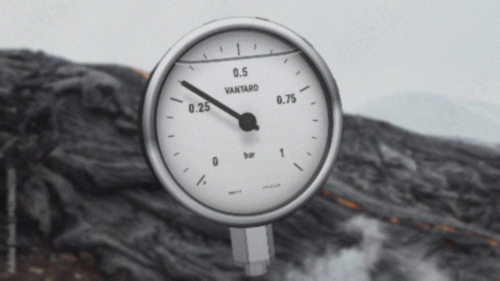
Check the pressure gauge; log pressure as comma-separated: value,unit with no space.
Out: 0.3,bar
